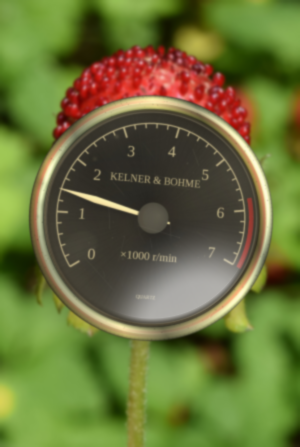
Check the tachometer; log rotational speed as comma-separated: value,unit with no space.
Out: 1400,rpm
